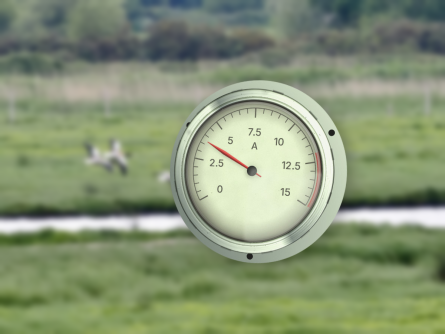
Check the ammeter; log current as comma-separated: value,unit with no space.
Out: 3.75,A
